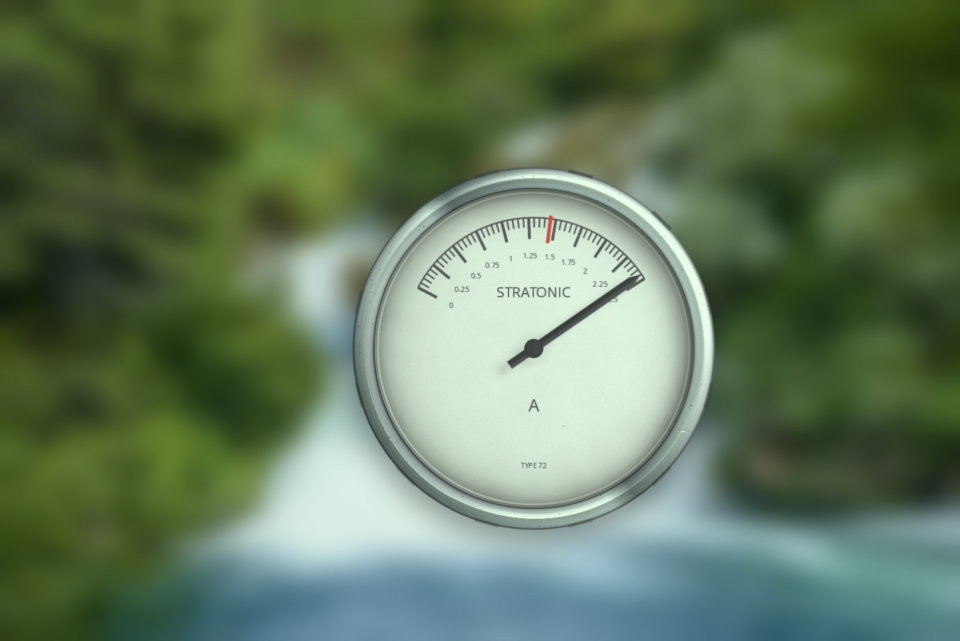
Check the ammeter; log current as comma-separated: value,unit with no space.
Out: 2.45,A
